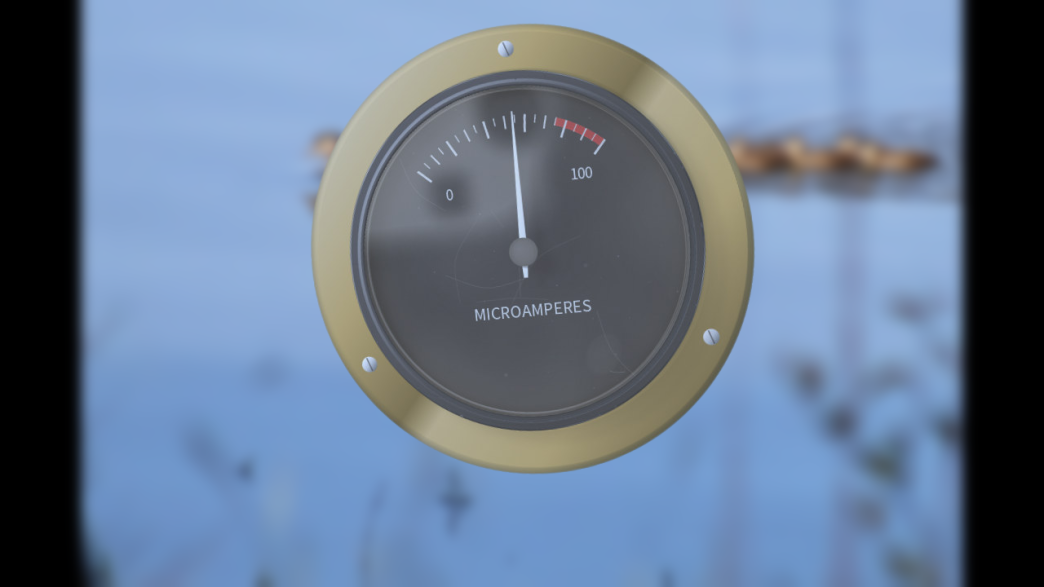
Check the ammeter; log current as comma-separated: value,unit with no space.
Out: 55,µA
